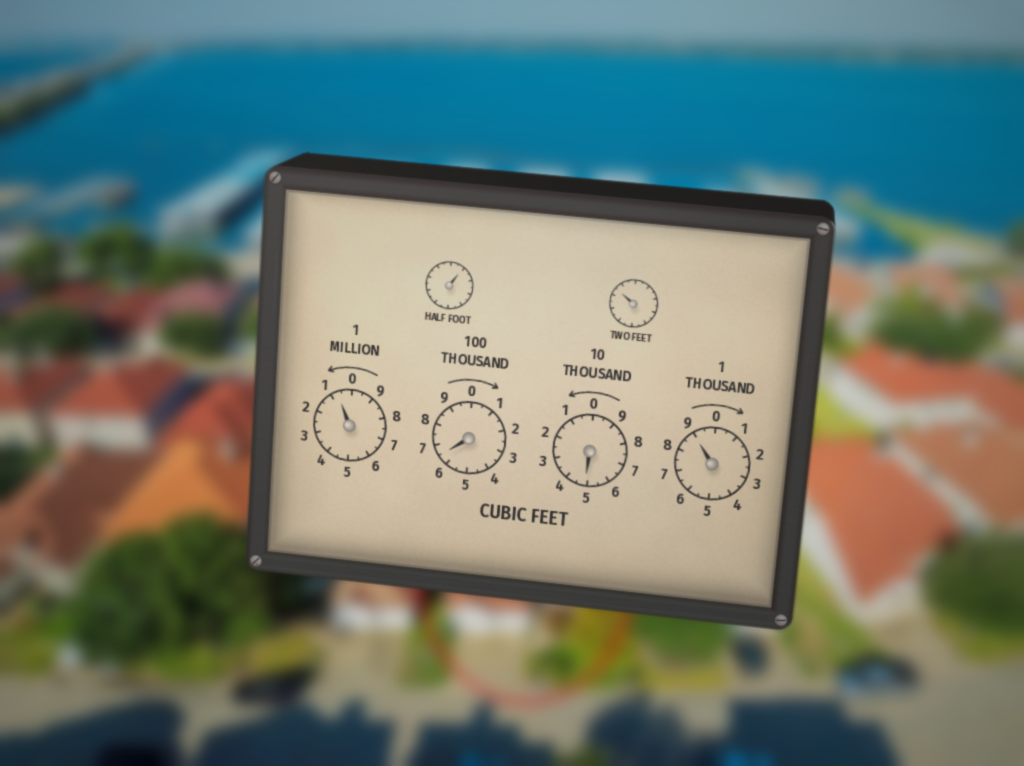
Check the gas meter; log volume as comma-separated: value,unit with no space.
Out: 64900,ft³
